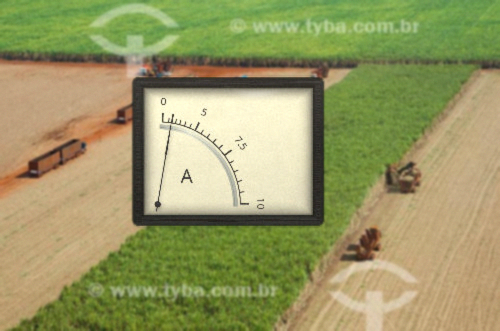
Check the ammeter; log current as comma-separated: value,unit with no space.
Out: 2.5,A
